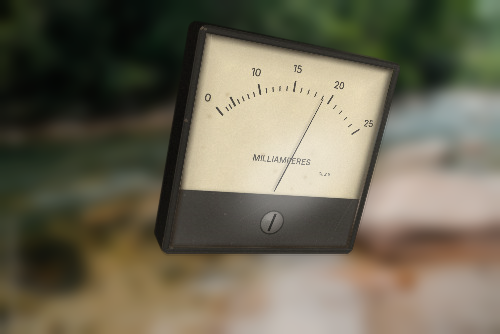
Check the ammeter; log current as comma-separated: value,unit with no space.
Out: 19,mA
